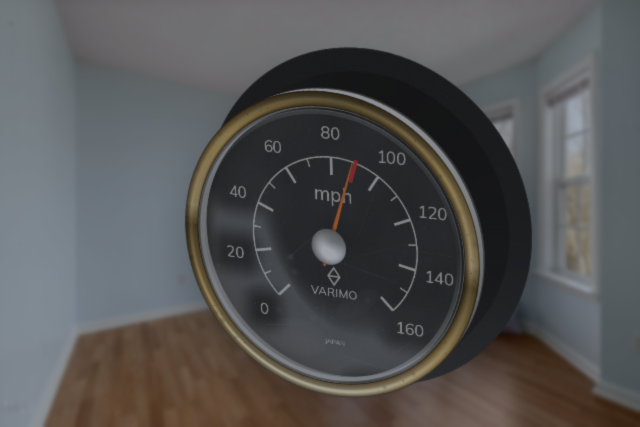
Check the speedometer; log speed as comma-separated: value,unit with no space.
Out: 90,mph
